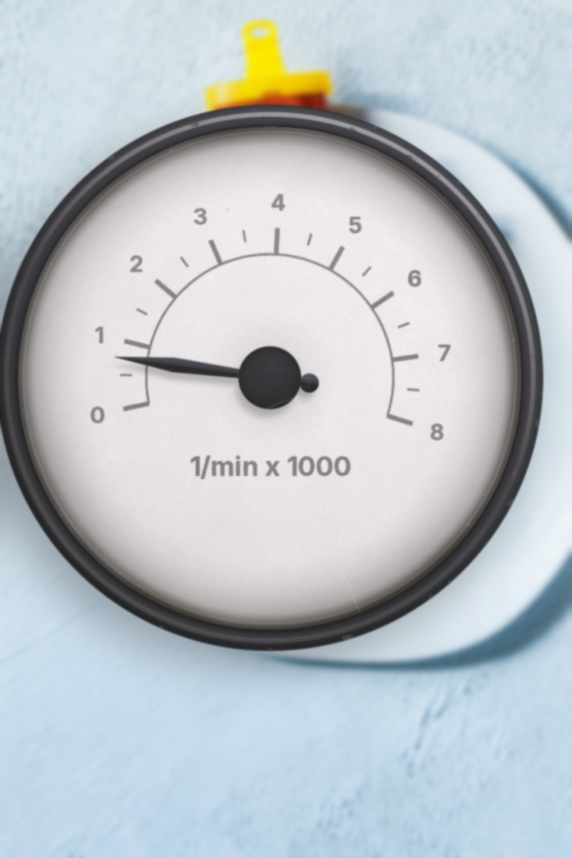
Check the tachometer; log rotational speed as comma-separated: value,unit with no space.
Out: 750,rpm
